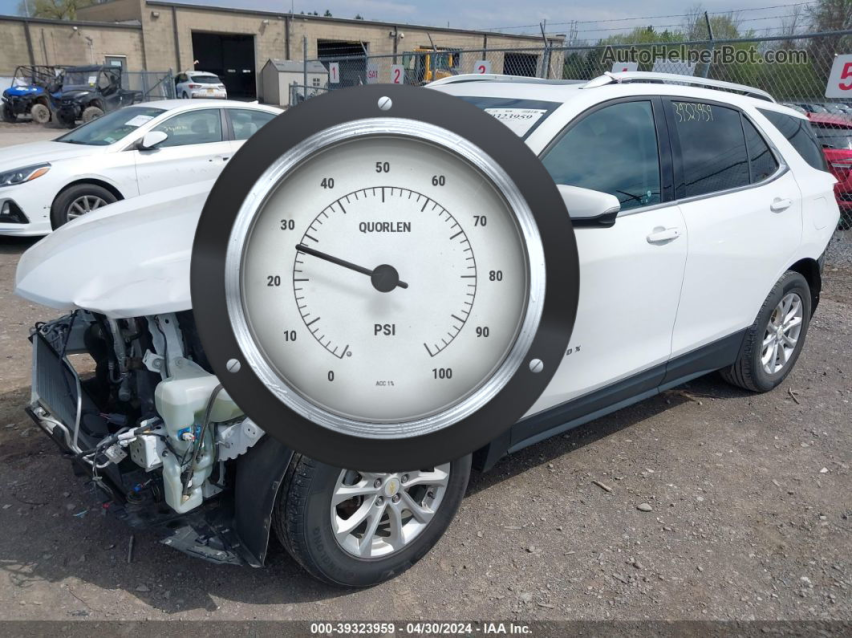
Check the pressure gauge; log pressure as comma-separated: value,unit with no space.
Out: 27,psi
